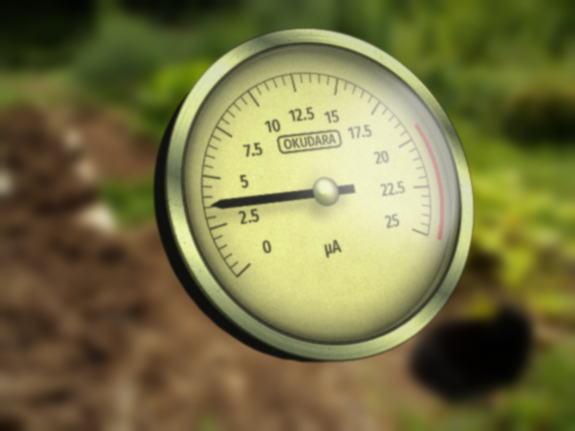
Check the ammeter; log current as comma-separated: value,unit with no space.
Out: 3.5,µA
